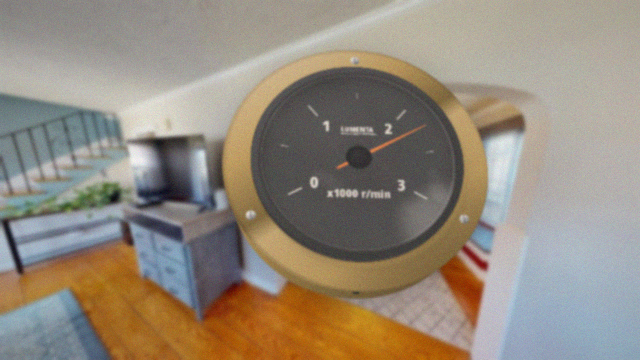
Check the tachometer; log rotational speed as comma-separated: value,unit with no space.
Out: 2250,rpm
